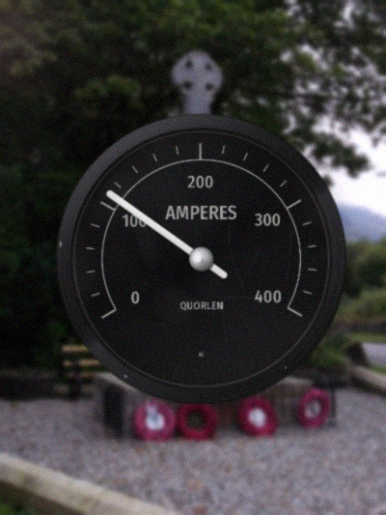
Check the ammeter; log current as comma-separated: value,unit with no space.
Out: 110,A
